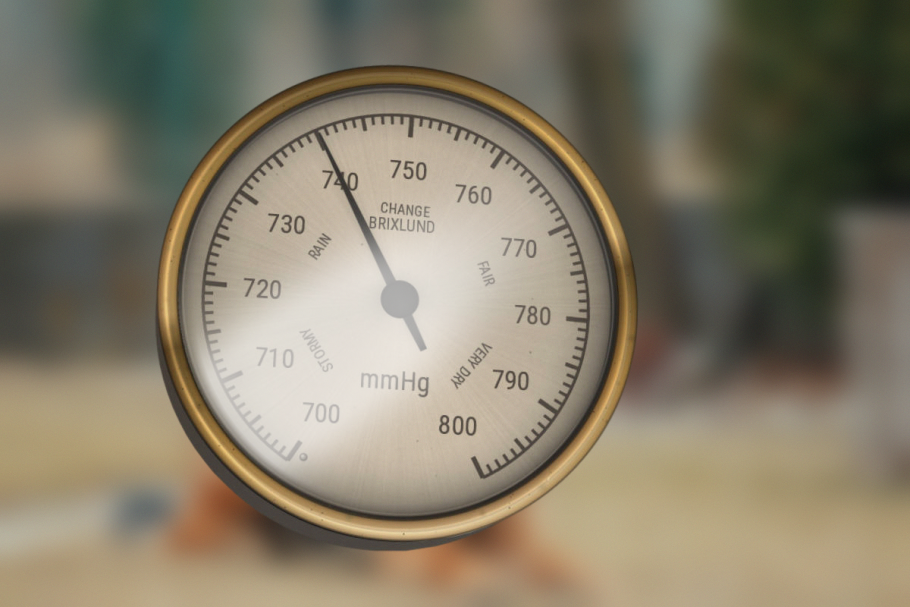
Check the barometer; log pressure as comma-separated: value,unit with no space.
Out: 740,mmHg
